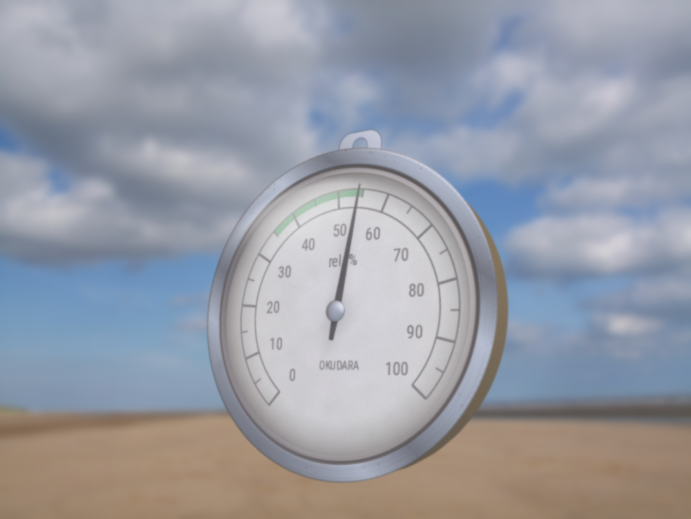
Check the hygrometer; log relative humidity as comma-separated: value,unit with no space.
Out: 55,%
